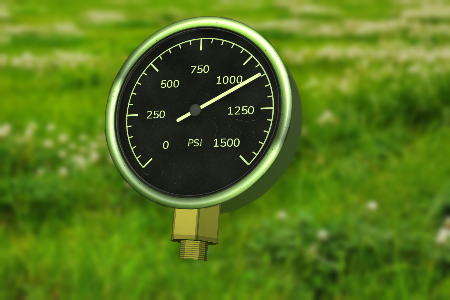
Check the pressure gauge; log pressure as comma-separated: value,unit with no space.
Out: 1100,psi
